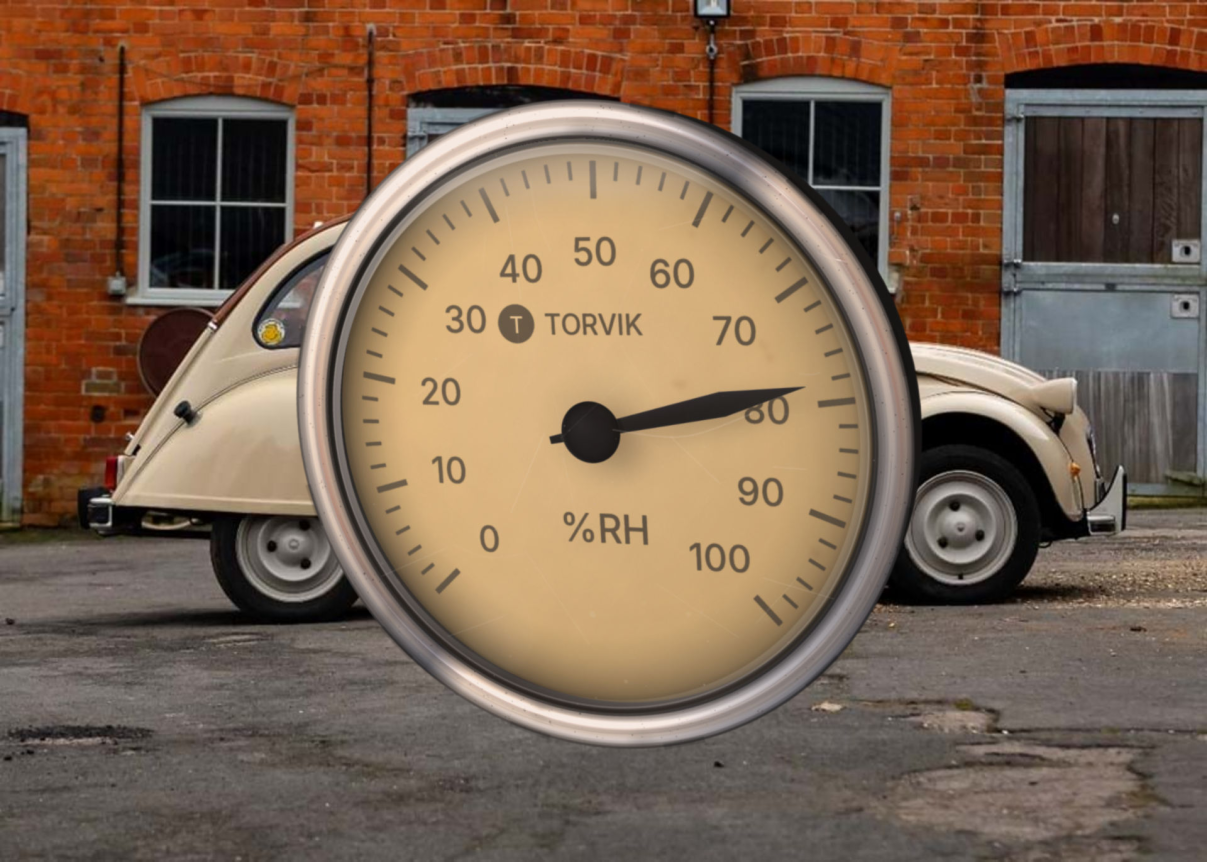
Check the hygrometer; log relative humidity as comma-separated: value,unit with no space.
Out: 78,%
